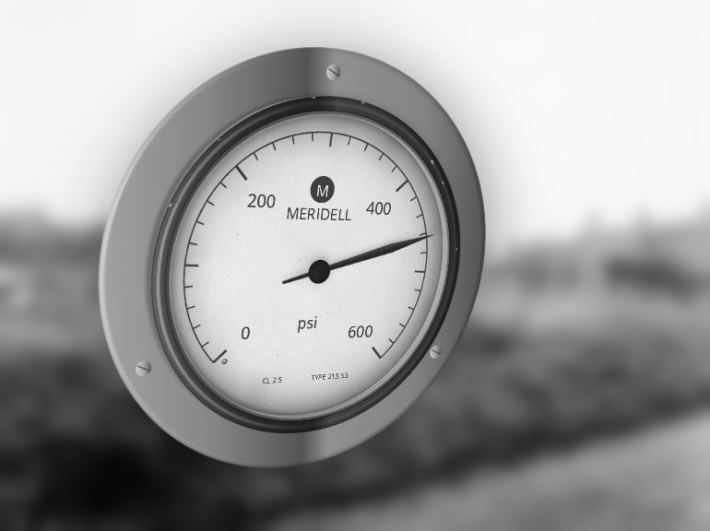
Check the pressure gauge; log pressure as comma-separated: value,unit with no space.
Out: 460,psi
